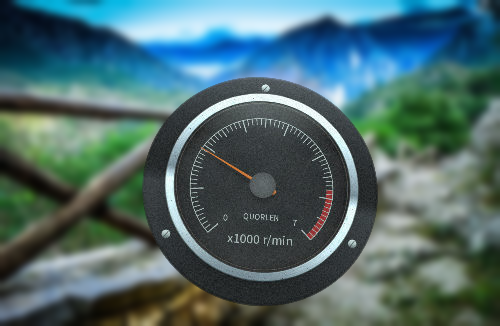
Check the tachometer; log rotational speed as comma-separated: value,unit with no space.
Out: 1900,rpm
